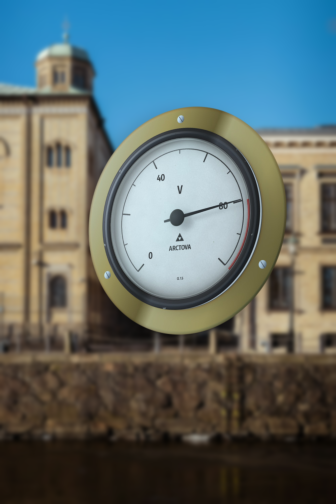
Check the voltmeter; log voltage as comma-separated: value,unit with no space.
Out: 80,V
